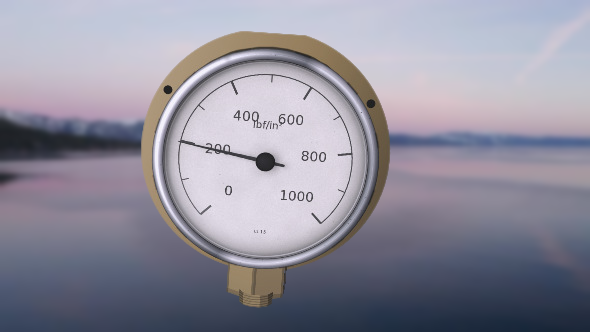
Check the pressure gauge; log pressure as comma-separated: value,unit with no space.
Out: 200,psi
